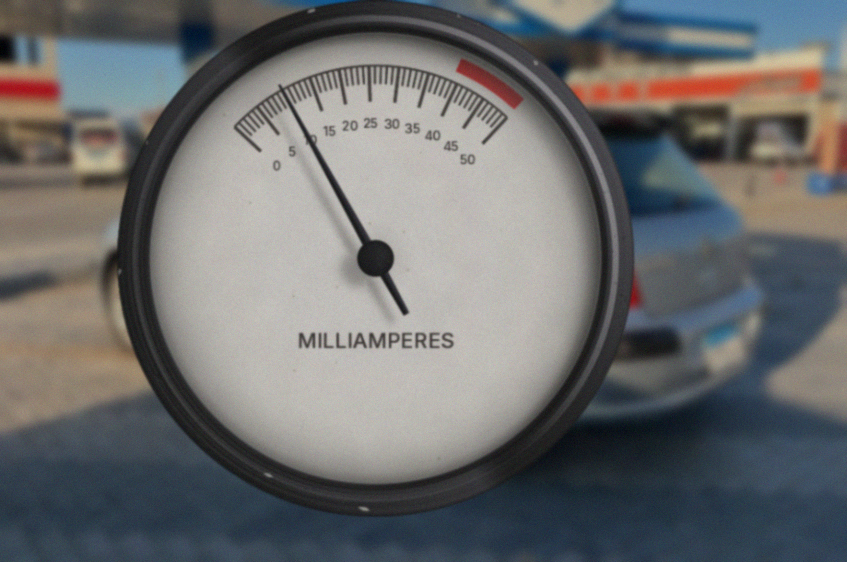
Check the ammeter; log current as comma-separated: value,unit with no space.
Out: 10,mA
